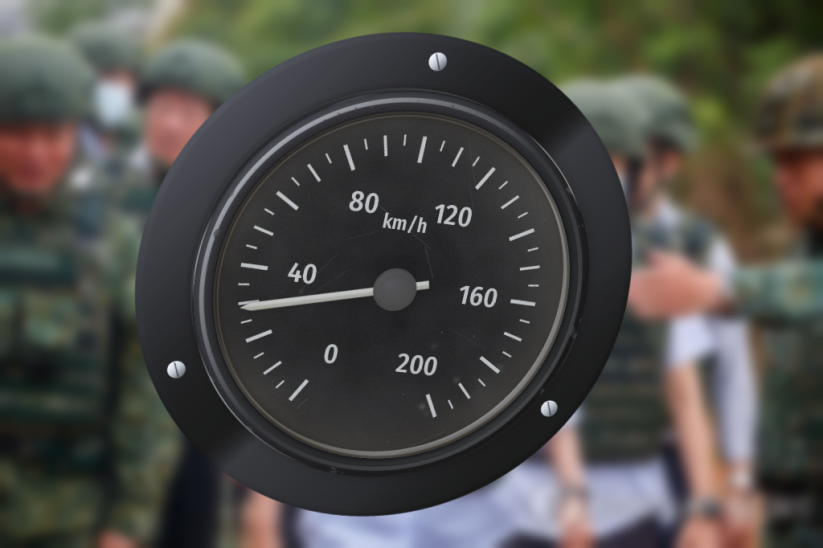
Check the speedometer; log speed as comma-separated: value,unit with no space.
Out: 30,km/h
